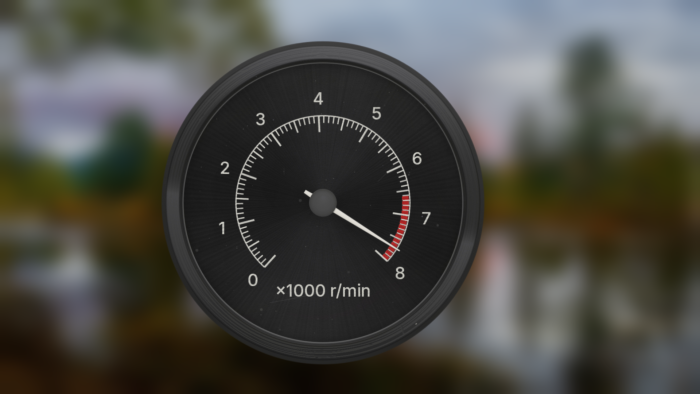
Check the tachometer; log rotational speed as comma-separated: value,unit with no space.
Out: 7700,rpm
